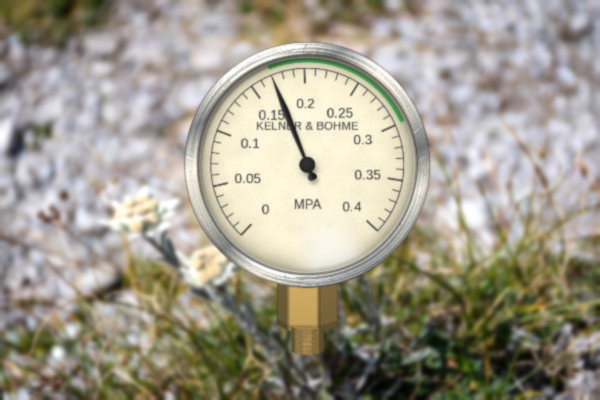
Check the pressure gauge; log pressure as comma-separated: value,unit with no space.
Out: 0.17,MPa
